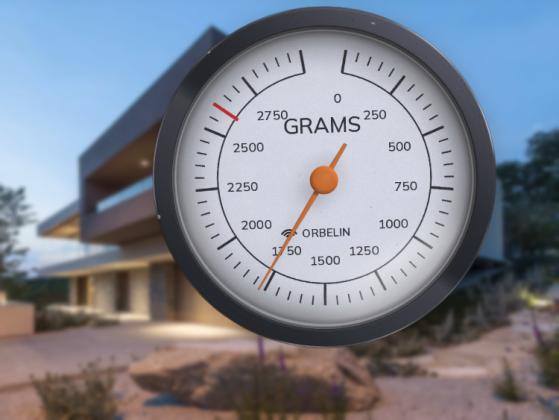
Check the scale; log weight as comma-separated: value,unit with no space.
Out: 1775,g
